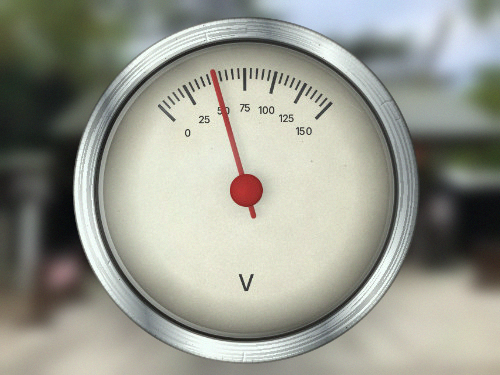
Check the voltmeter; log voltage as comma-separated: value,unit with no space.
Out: 50,V
